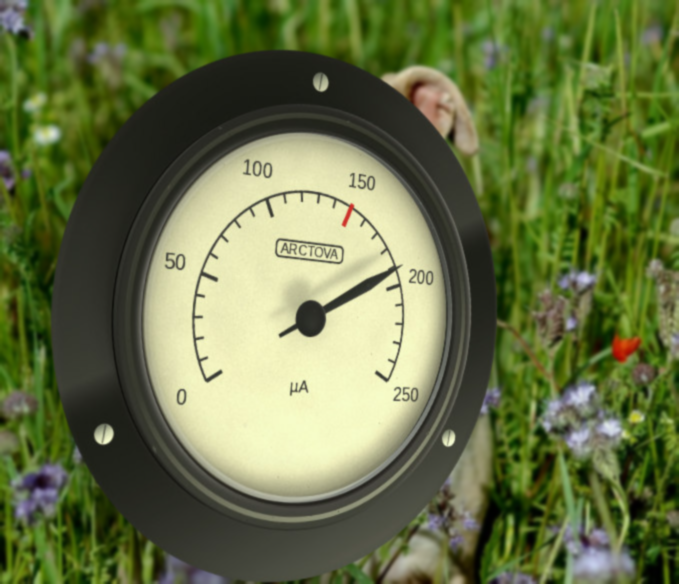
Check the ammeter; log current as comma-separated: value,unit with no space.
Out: 190,µA
